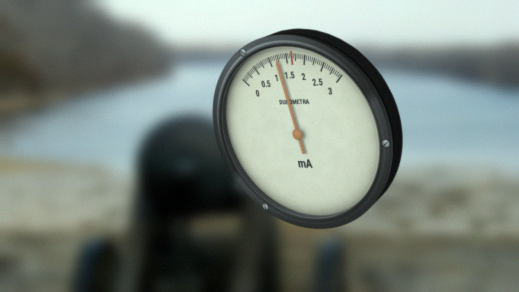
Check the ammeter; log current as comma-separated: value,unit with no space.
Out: 1.25,mA
